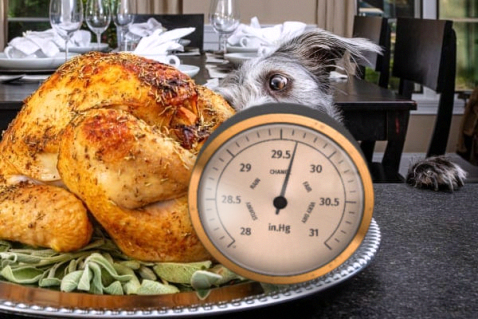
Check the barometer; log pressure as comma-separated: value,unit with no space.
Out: 29.65,inHg
